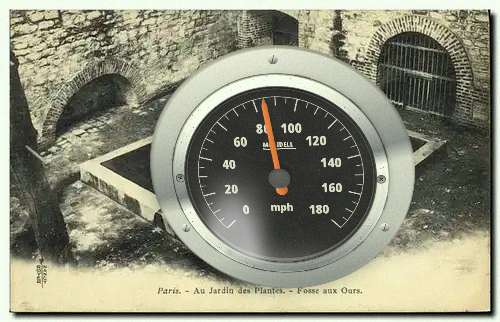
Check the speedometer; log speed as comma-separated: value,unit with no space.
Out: 85,mph
